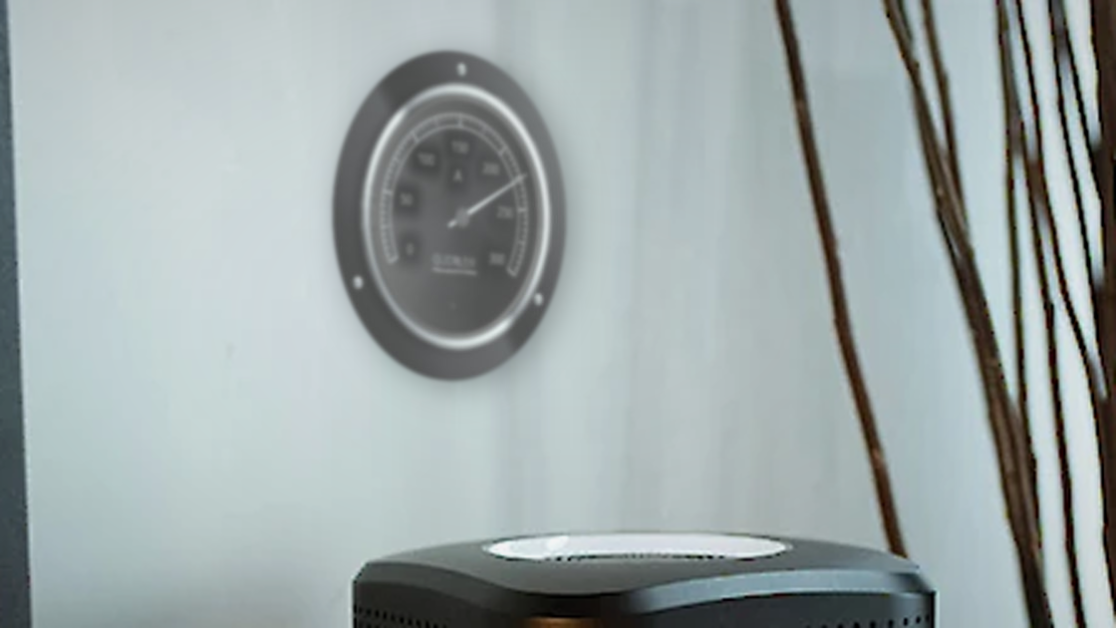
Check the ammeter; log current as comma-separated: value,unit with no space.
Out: 225,A
